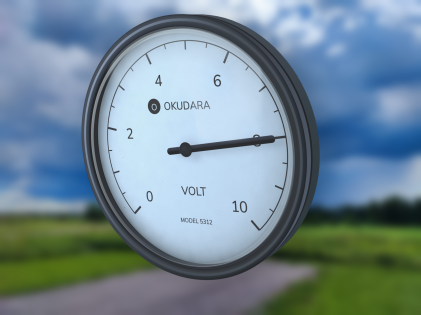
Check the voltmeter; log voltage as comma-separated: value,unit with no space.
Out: 8,V
